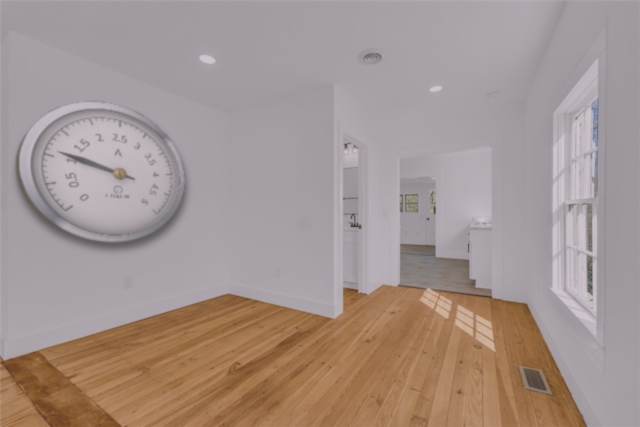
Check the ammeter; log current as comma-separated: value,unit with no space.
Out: 1.1,A
